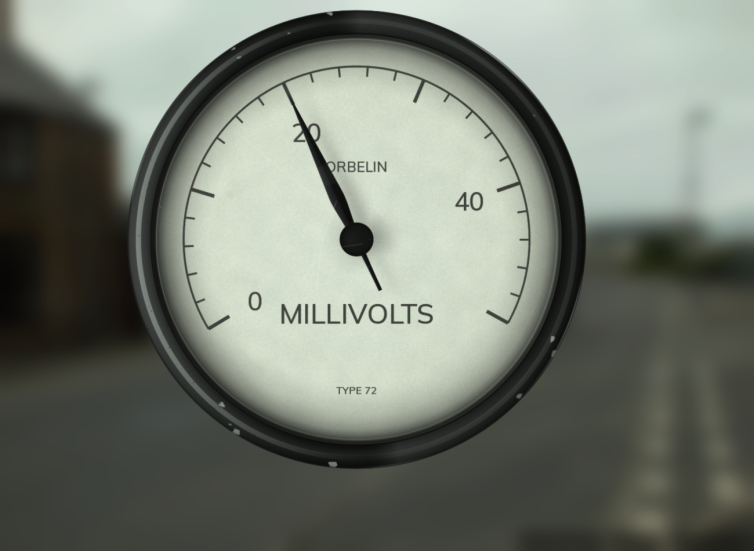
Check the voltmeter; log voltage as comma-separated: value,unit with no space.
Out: 20,mV
